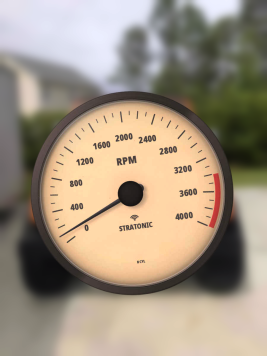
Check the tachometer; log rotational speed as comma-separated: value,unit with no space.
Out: 100,rpm
